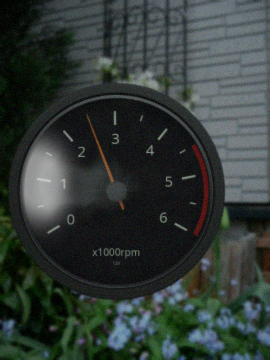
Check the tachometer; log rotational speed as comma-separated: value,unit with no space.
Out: 2500,rpm
